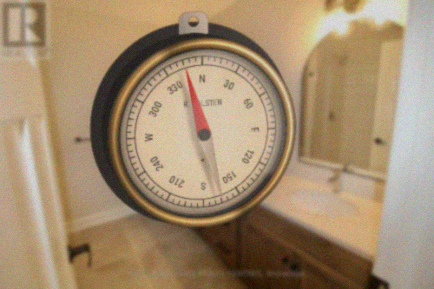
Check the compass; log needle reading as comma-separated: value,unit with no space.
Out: 345,°
